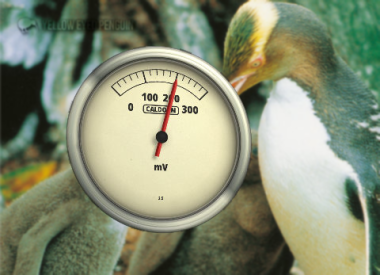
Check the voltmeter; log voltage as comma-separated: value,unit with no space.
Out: 200,mV
